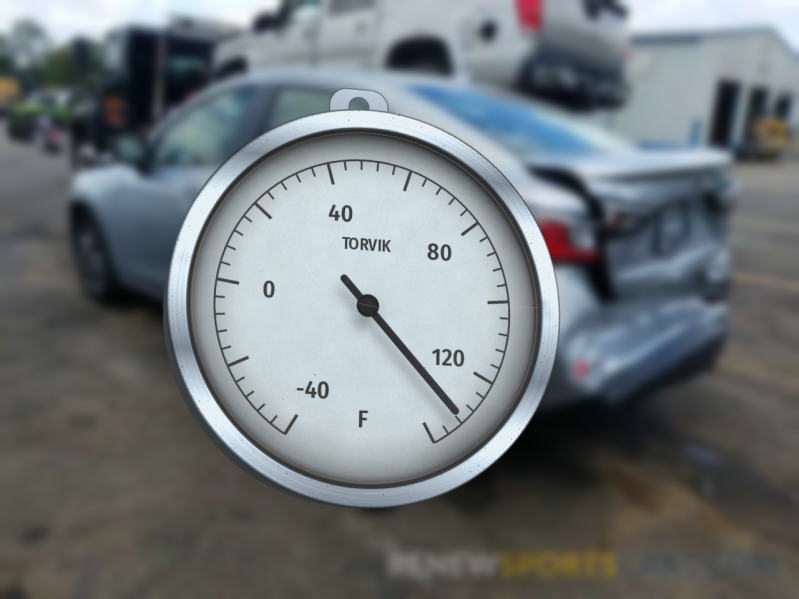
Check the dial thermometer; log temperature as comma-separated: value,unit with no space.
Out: 132,°F
